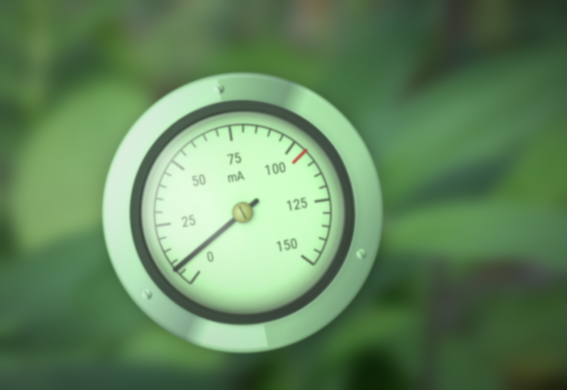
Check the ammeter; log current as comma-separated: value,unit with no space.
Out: 7.5,mA
